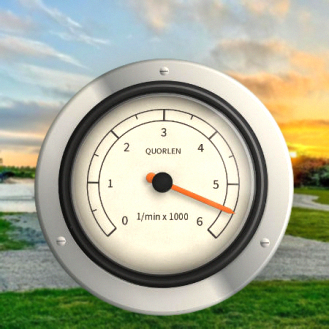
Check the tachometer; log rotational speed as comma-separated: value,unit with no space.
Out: 5500,rpm
